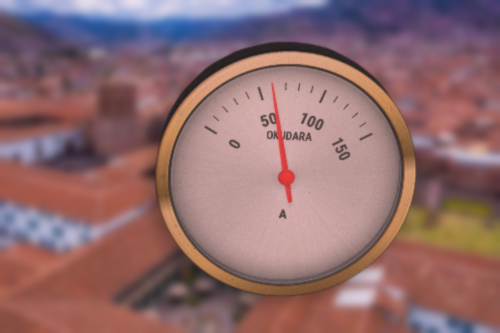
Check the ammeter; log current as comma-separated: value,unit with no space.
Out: 60,A
